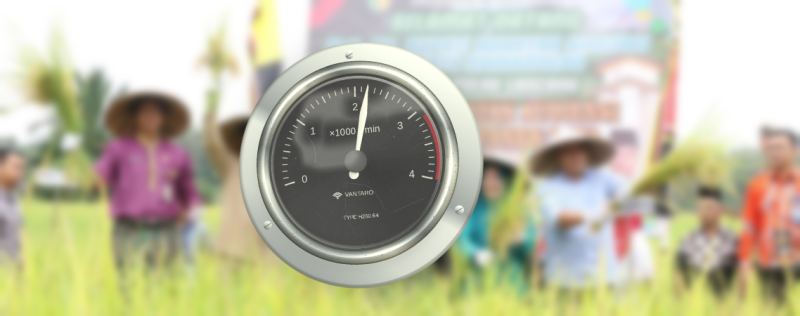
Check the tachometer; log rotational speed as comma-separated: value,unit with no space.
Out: 2200,rpm
